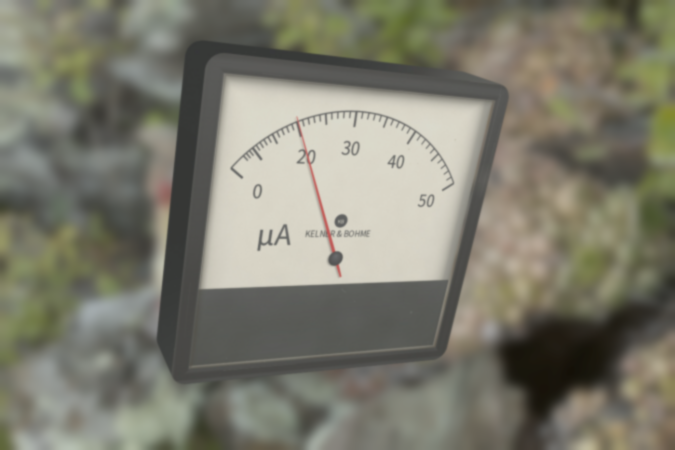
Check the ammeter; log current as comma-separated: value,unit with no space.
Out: 20,µA
